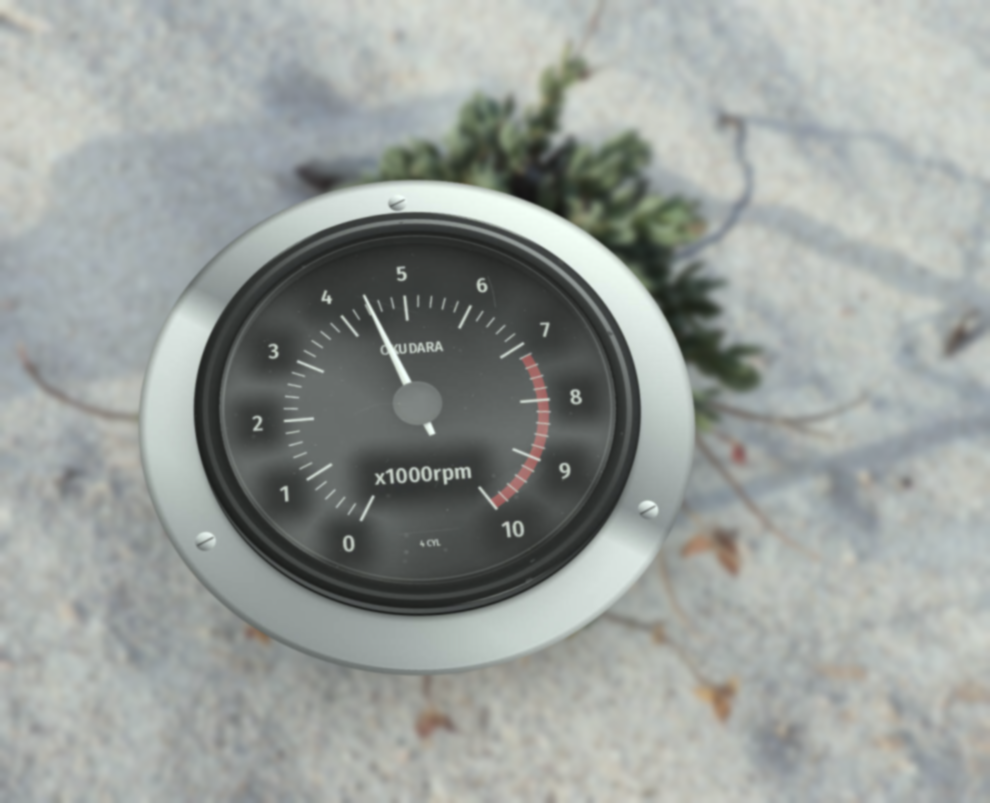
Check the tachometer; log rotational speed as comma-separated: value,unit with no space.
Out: 4400,rpm
